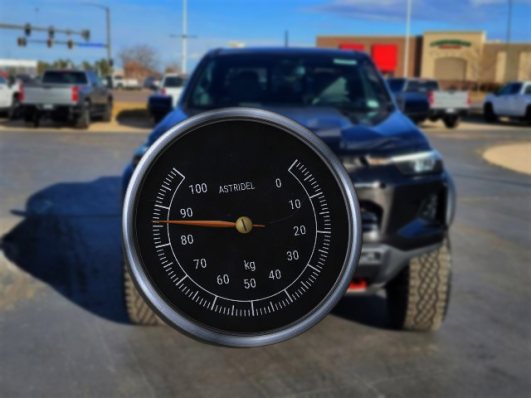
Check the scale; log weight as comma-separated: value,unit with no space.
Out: 86,kg
